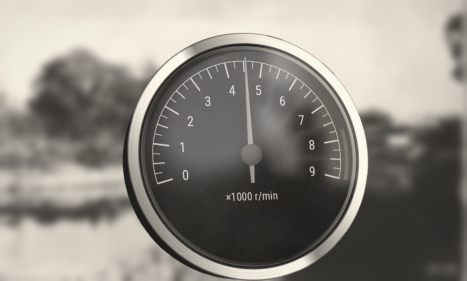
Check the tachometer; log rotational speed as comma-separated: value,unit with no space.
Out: 4500,rpm
